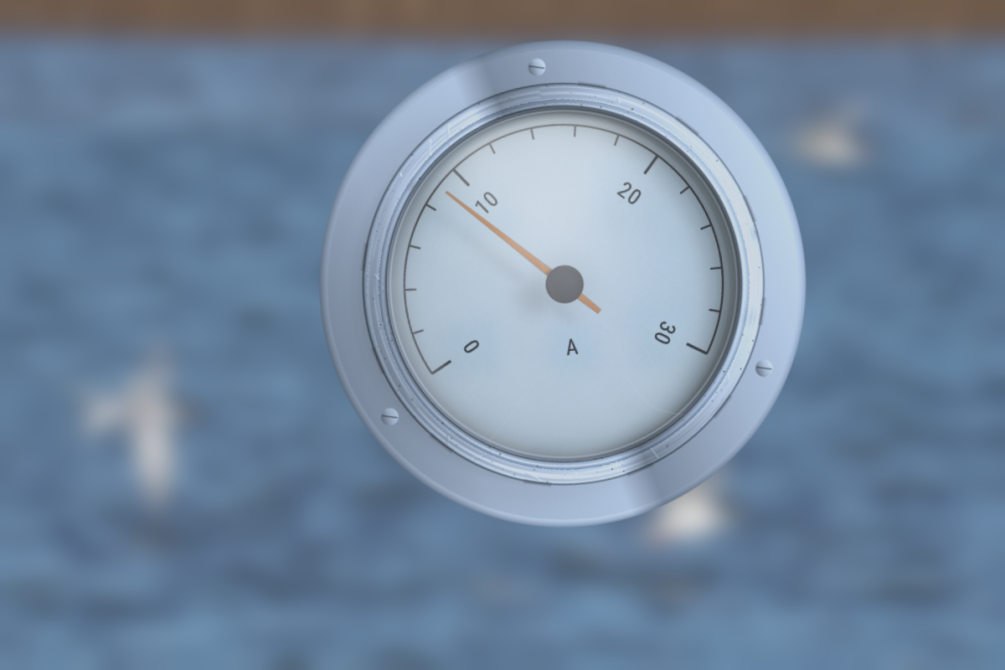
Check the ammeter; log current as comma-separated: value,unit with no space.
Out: 9,A
